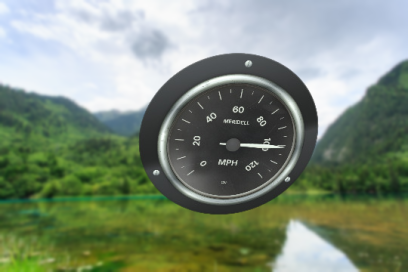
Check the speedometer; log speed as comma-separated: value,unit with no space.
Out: 100,mph
